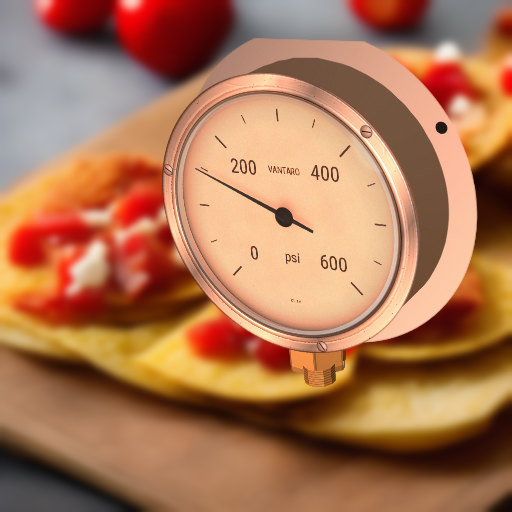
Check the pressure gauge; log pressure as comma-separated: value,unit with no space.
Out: 150,psi
